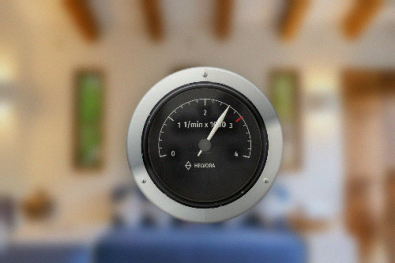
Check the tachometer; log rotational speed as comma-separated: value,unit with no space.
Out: 2600,rpm
